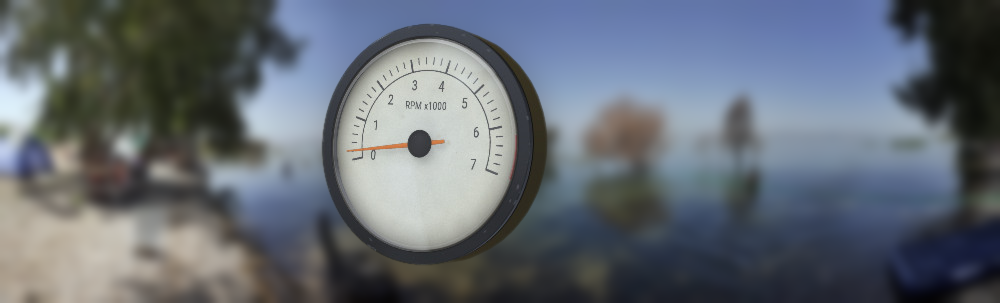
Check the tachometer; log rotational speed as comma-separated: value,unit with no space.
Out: 200,rpm
